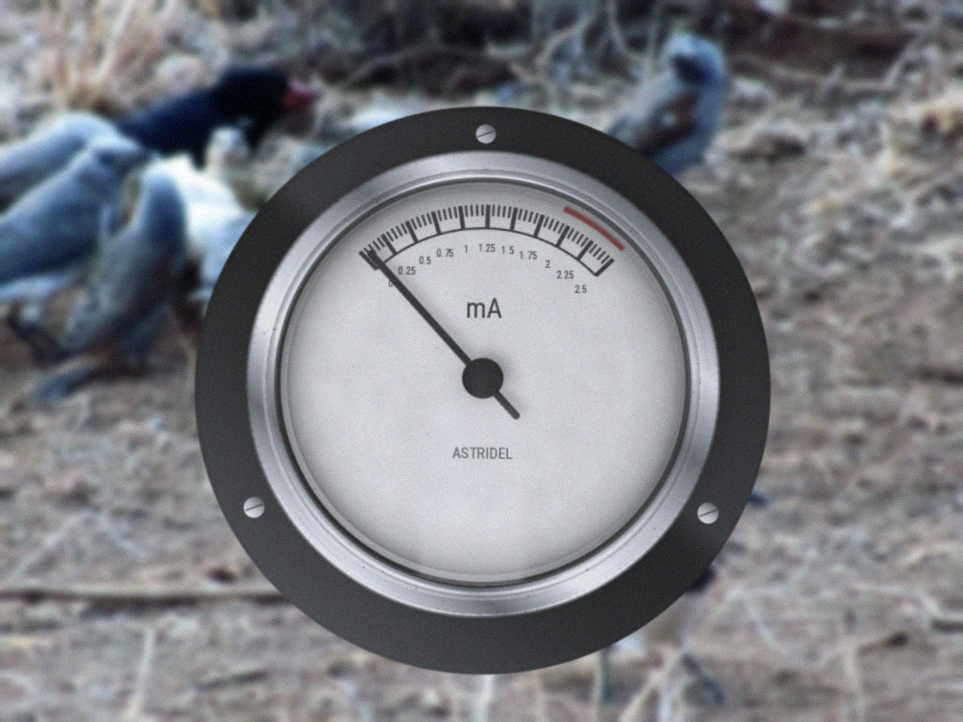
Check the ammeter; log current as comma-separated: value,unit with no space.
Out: 0.05,mA
